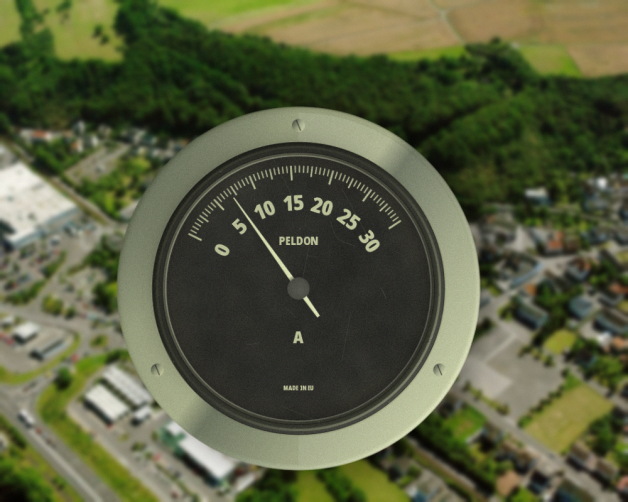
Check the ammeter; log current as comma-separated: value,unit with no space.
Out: 7,A
